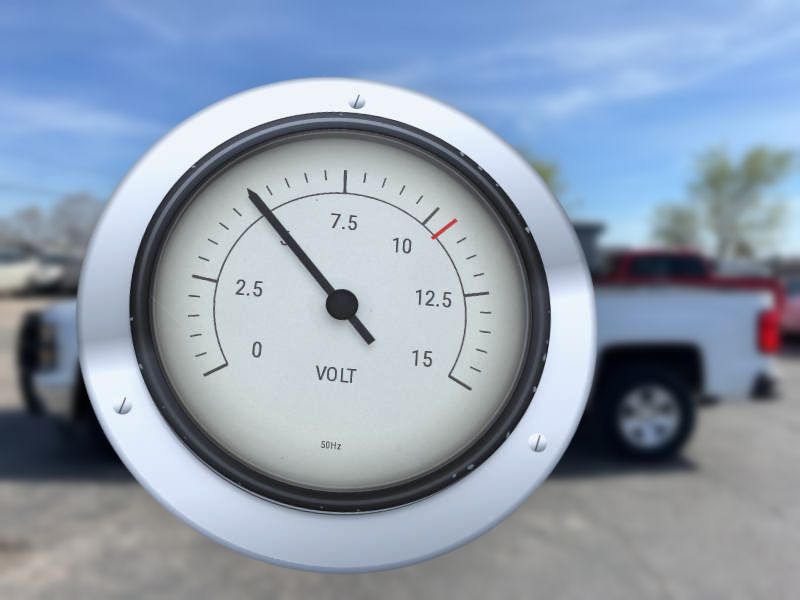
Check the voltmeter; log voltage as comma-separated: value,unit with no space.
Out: 5,V
